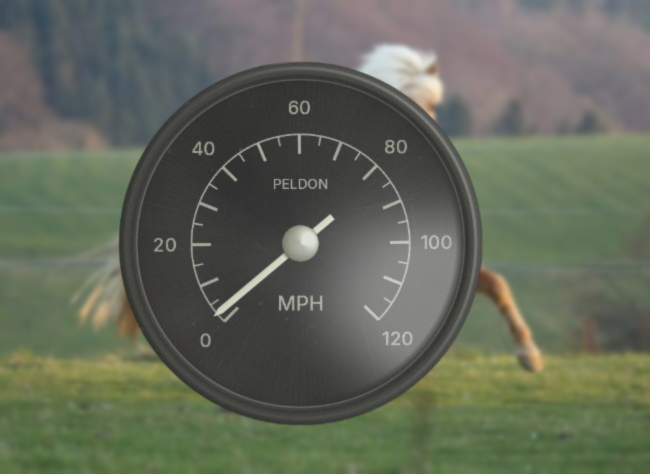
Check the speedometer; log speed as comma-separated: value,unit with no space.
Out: 2.5,mph
